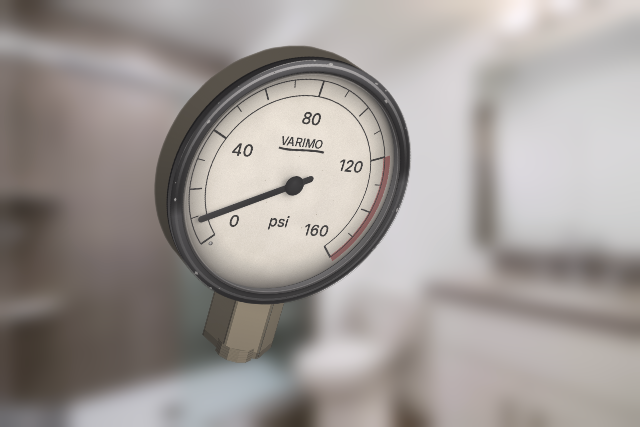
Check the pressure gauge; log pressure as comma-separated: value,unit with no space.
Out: 10,psi
